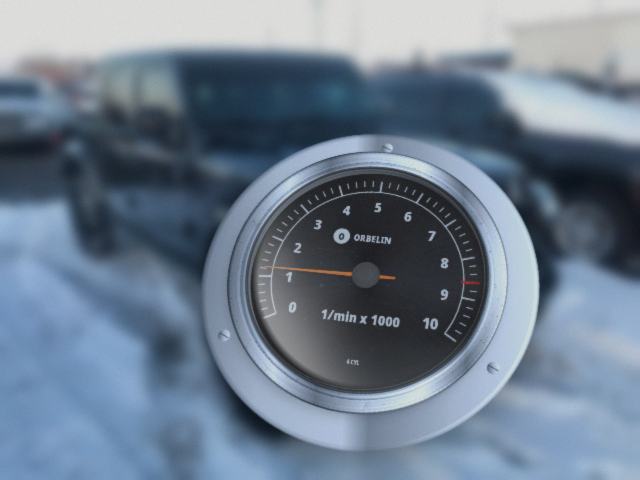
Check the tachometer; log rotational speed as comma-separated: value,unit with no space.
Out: 1200,rpm
